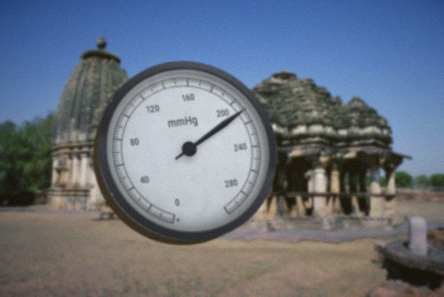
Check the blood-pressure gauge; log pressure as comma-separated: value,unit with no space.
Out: 210,mmHg
